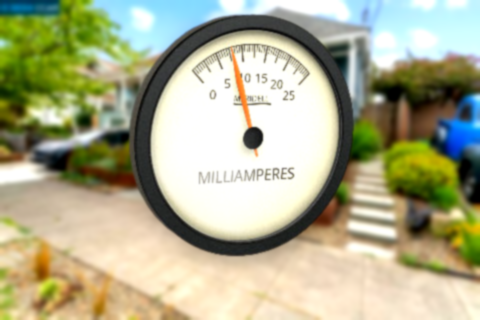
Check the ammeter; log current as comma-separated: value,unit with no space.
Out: 7.5,mA
